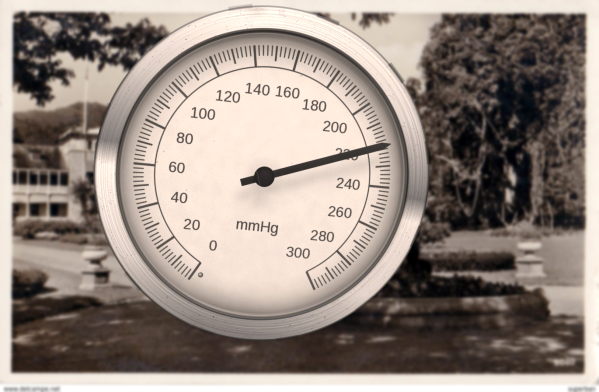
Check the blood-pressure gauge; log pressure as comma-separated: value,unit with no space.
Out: 220,mmHg
